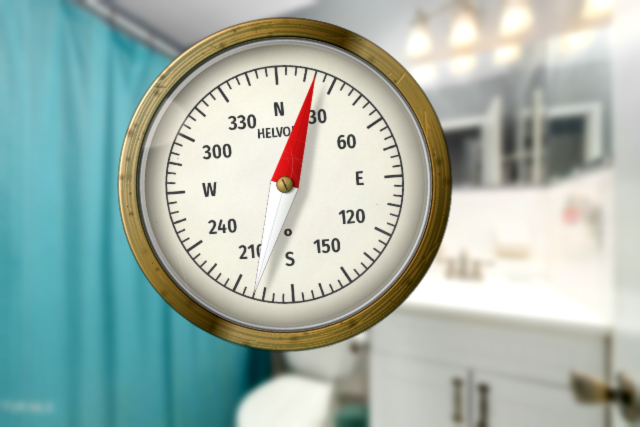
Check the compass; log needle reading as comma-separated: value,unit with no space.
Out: 20,°
